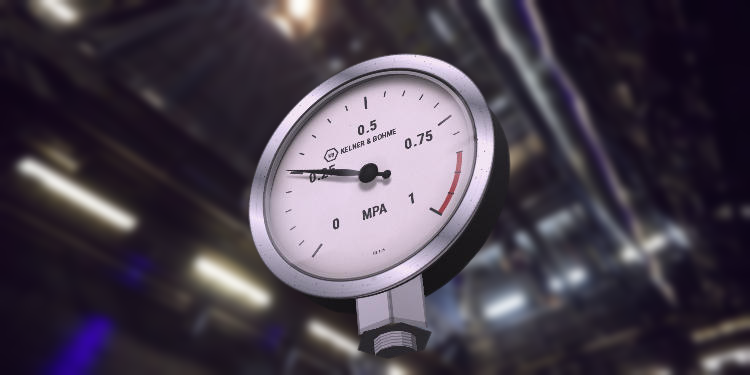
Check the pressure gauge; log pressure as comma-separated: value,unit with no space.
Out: 0.25,MPa
